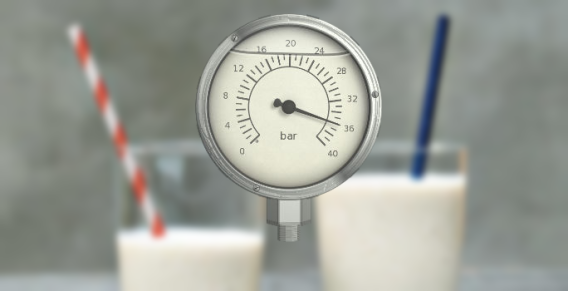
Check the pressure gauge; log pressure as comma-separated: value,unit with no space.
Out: 36,bar
